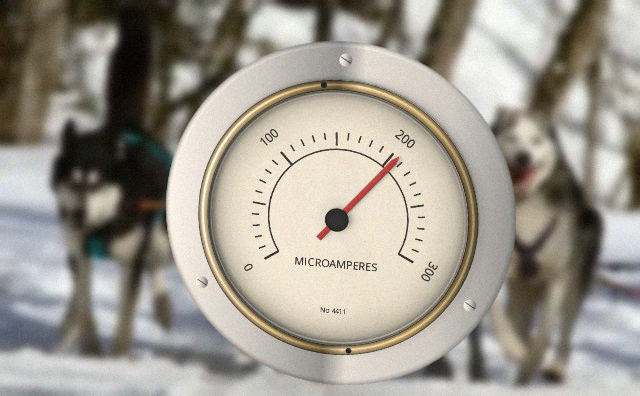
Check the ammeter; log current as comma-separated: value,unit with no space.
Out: 205,µA
